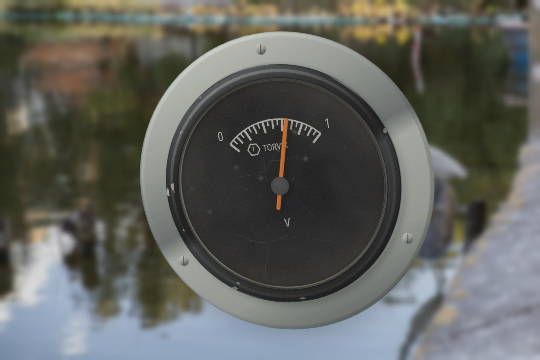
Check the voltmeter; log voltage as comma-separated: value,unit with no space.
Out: 0.65,V
